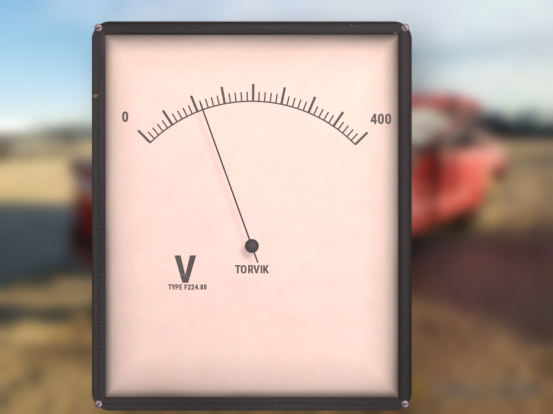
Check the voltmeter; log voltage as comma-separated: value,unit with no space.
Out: 110,V
